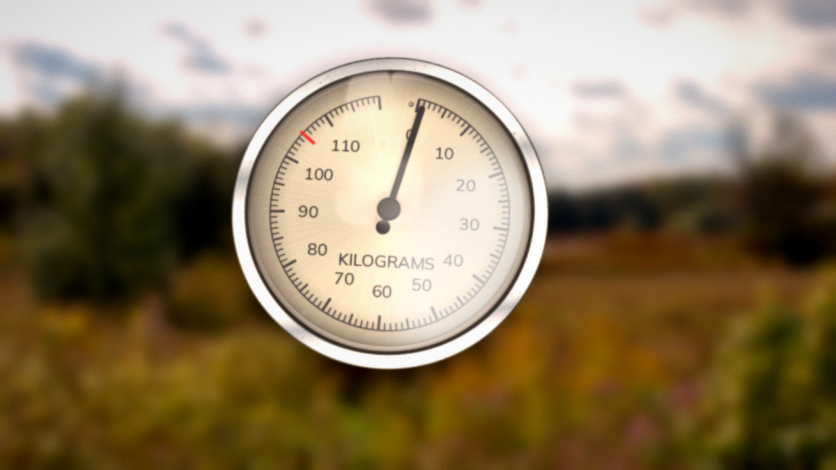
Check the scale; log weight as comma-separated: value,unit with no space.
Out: 1,kg
